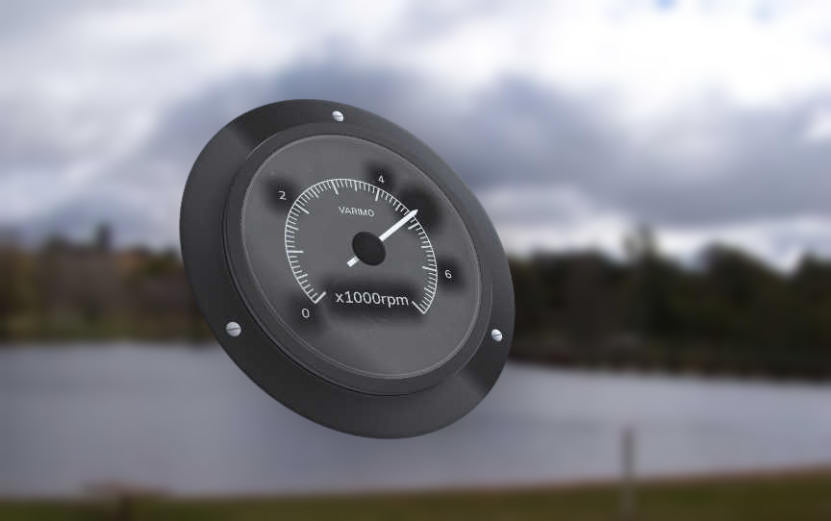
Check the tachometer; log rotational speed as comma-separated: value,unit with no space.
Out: 4800,rpm
